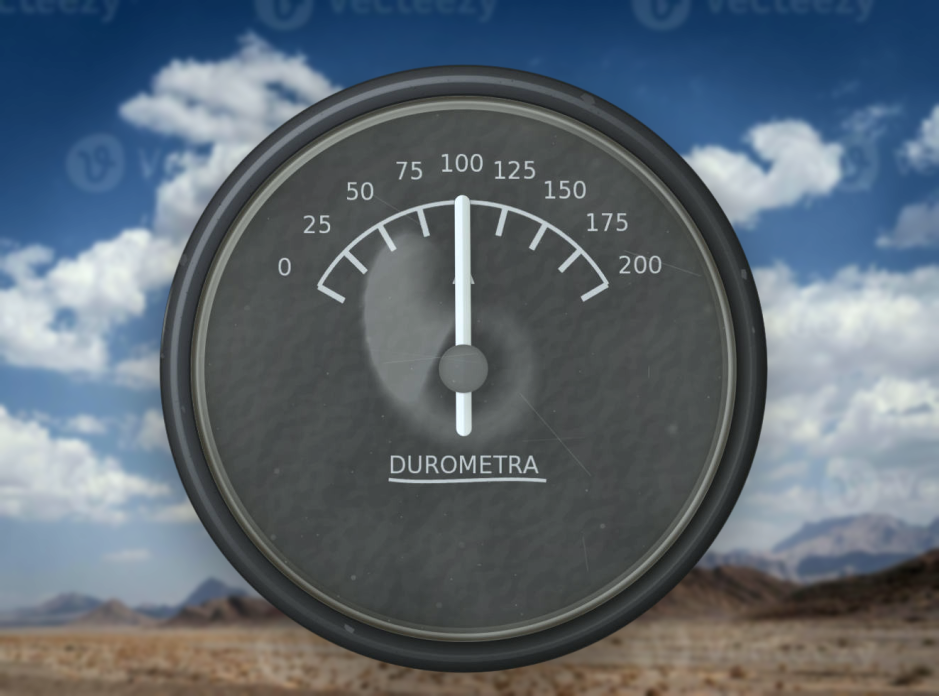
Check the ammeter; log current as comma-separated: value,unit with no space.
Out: 100,A
